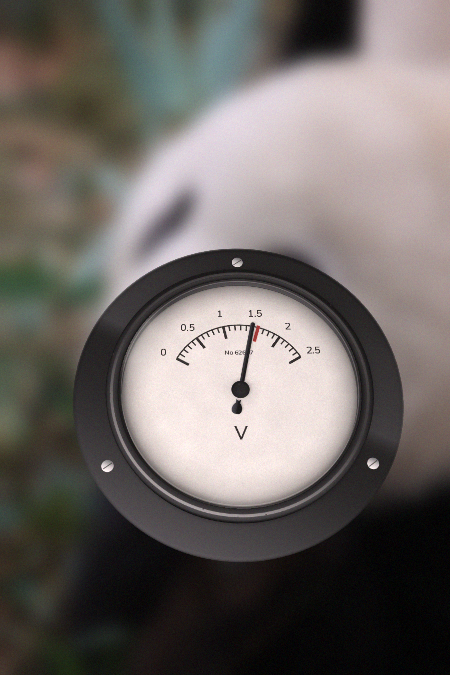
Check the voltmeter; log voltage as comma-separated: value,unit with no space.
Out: 1.5,V
